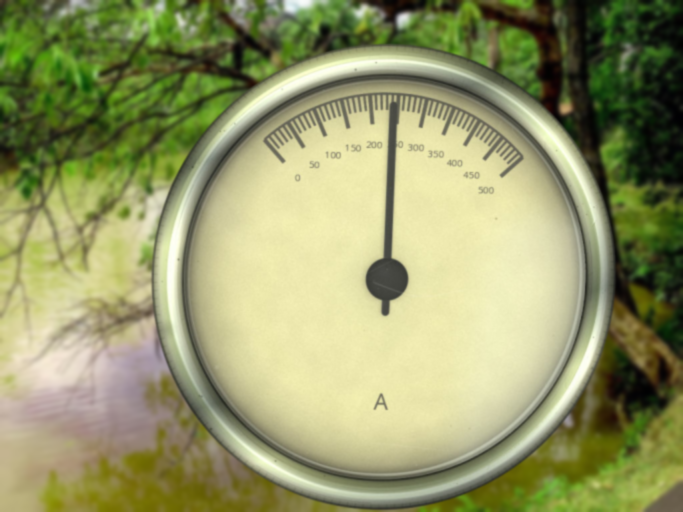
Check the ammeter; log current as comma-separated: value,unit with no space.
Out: 240,A
